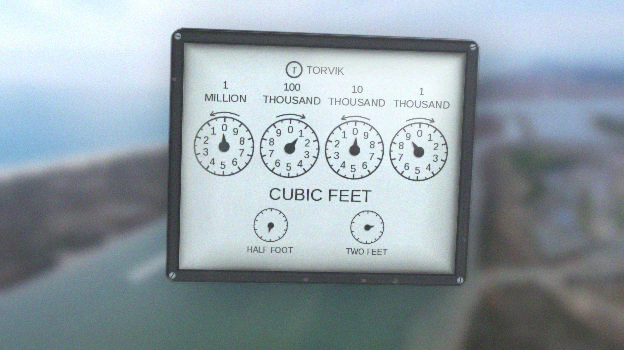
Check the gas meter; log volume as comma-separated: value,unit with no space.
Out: 9900,ft³
